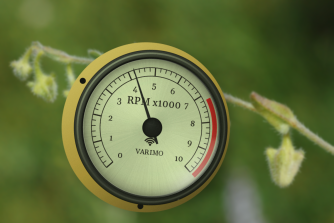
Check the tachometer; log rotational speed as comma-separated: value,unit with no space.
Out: 4200,rpm
